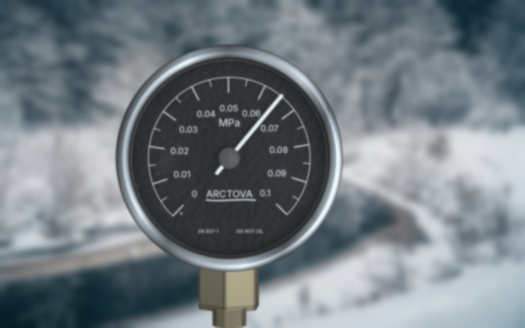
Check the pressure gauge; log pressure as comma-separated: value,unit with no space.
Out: 0.065,MPa
